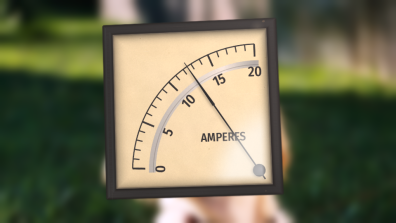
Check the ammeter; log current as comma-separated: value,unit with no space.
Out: 12.5,A
